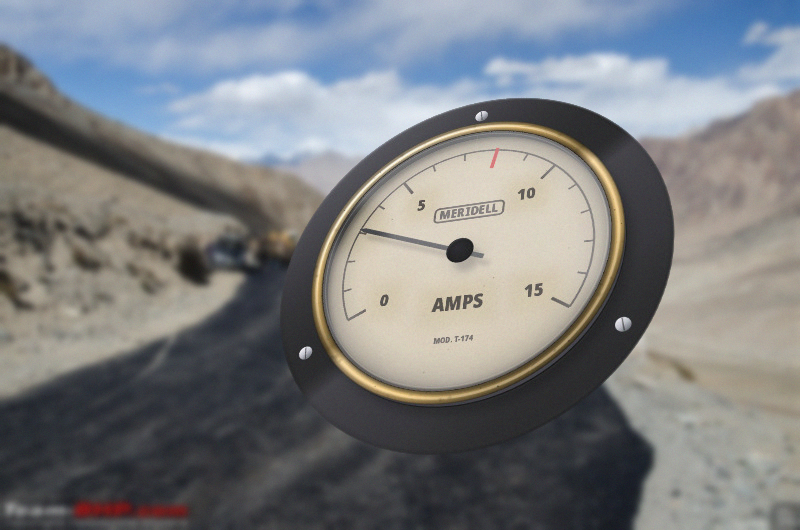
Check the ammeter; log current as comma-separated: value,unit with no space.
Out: 3,A
